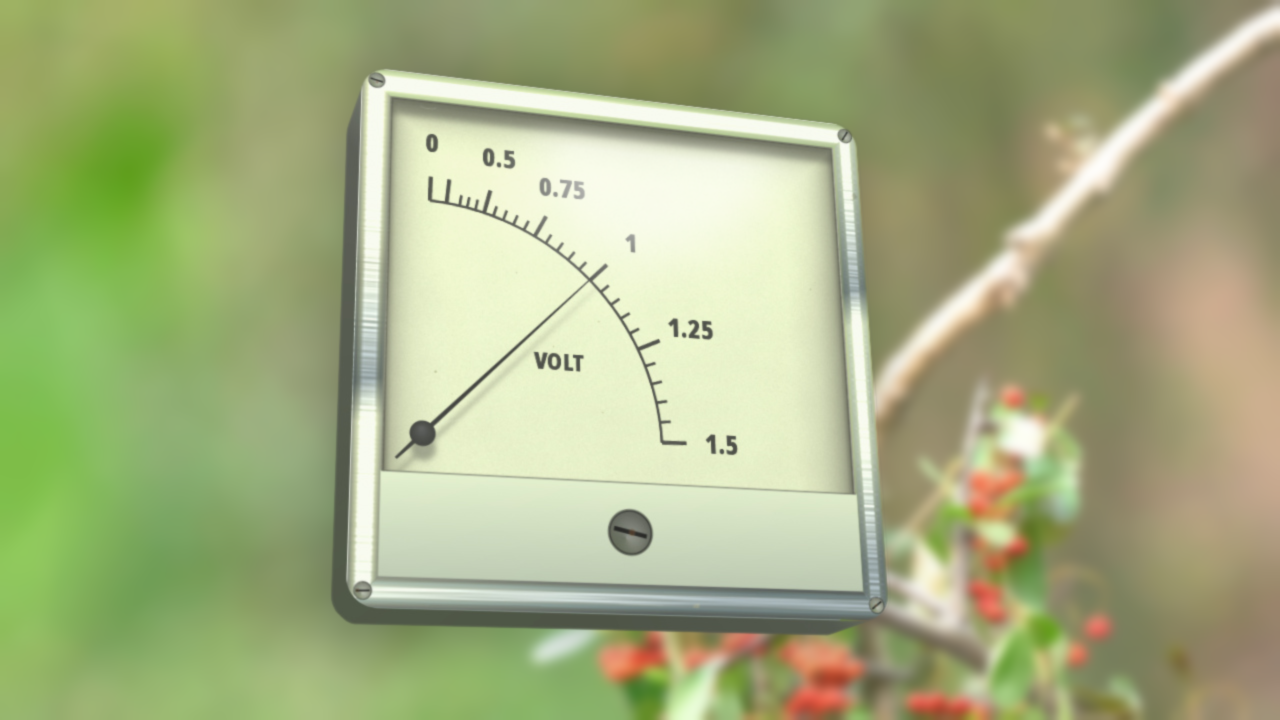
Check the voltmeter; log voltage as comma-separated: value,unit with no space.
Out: 1,V
